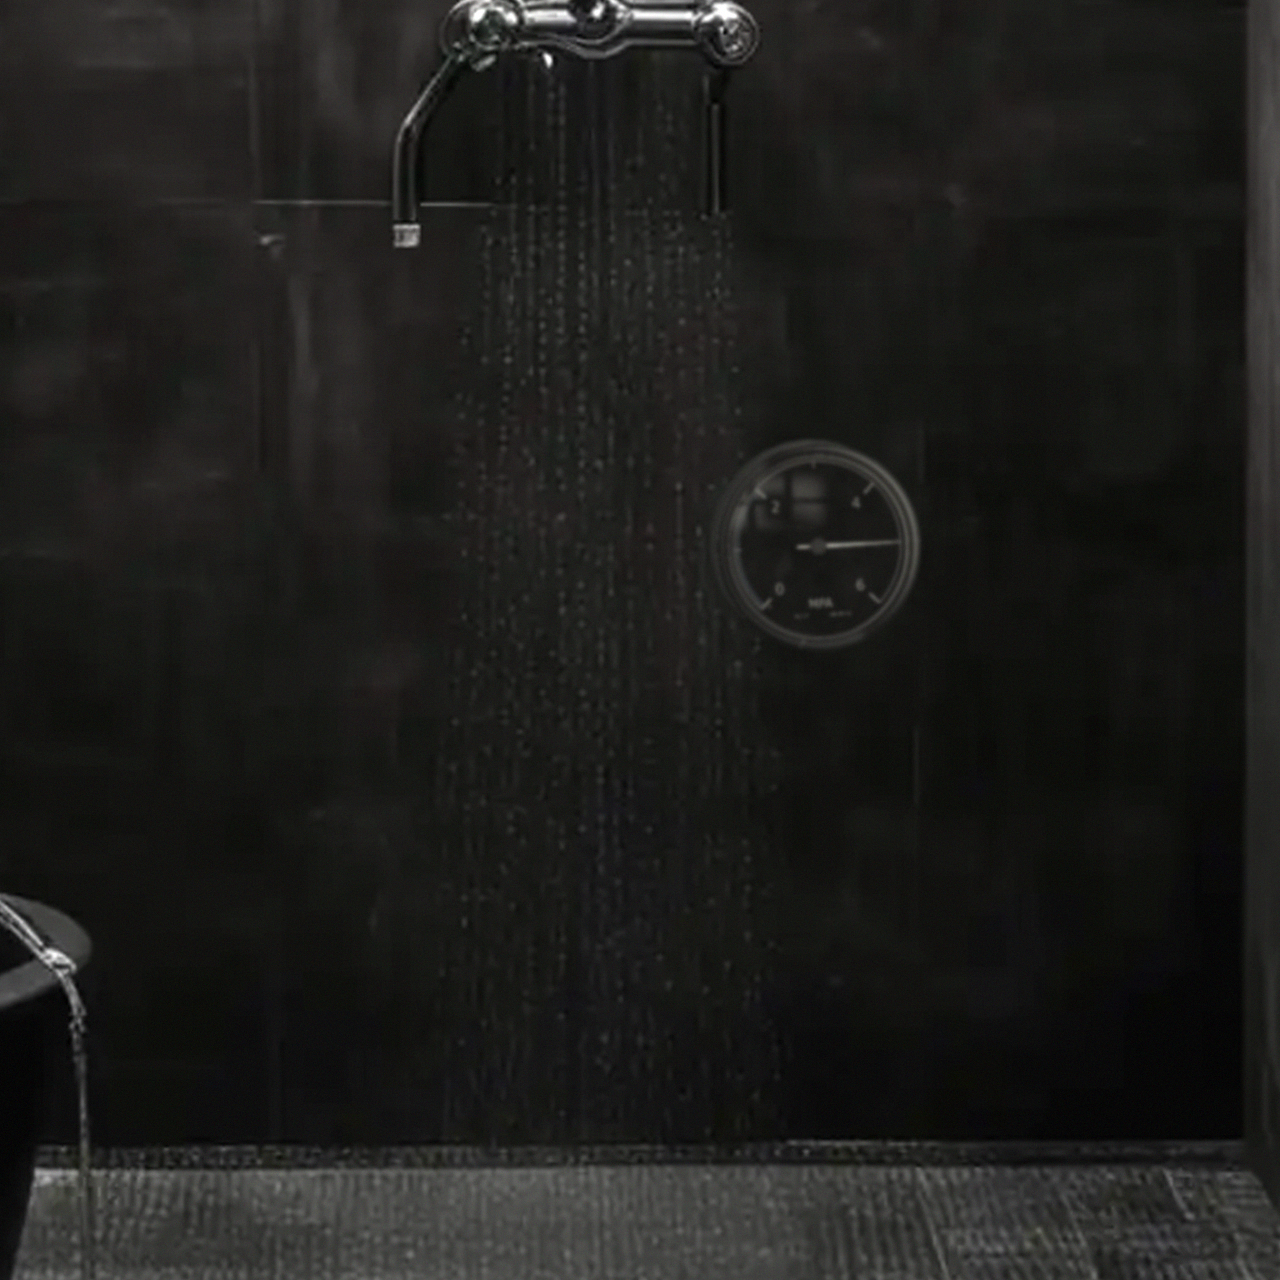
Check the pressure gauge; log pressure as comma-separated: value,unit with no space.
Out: 5,MPa
